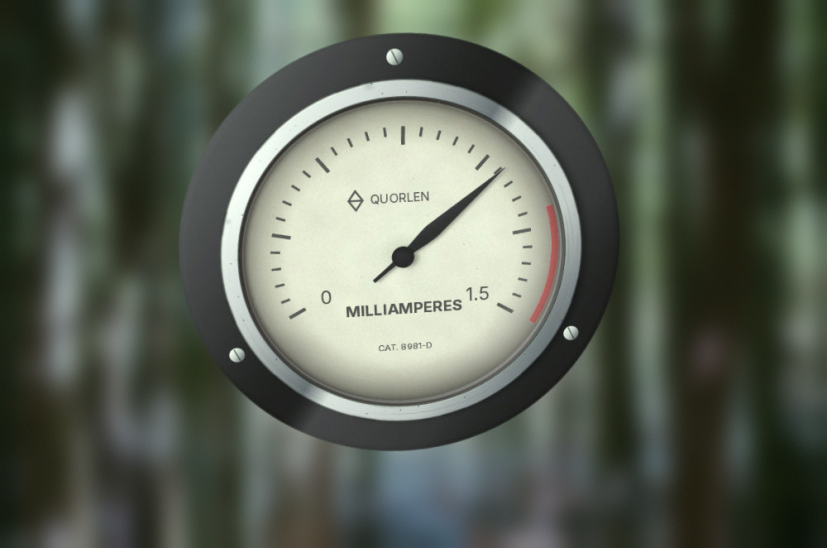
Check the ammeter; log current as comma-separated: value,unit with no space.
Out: 1.05,mA
